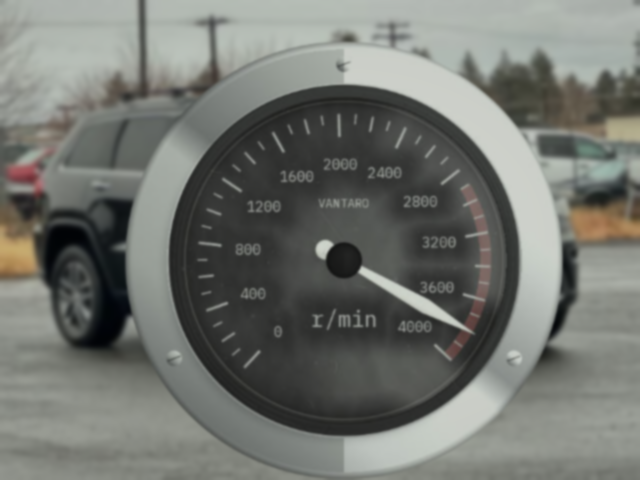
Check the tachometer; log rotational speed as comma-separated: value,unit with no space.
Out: 3800,rpm
